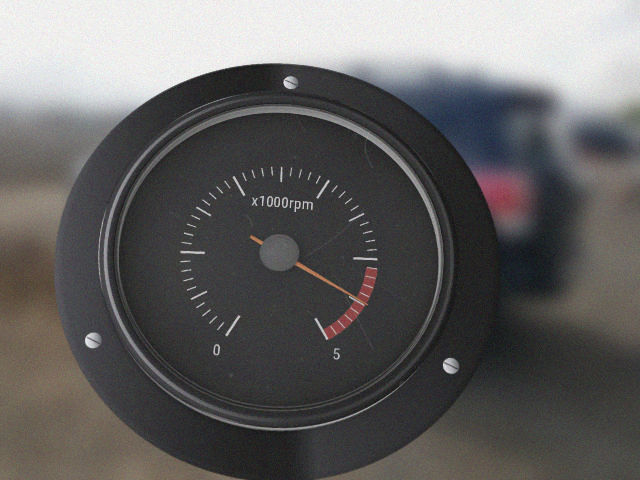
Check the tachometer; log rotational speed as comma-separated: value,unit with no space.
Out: 4500,rpm
